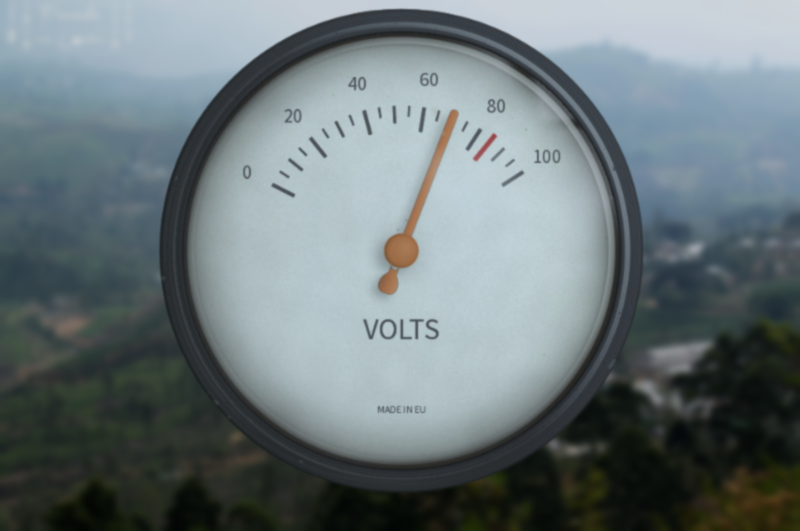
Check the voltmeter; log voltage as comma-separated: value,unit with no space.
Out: 70,V
